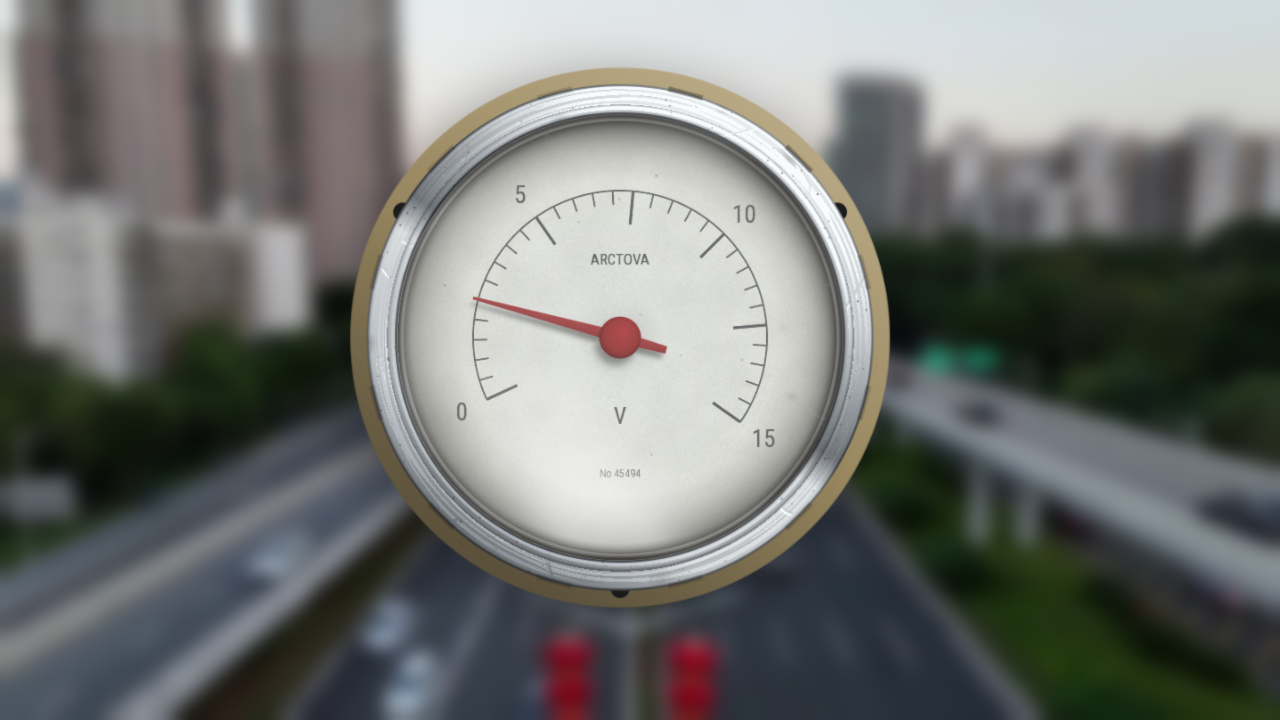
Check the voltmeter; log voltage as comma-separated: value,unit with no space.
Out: 2.5,V
